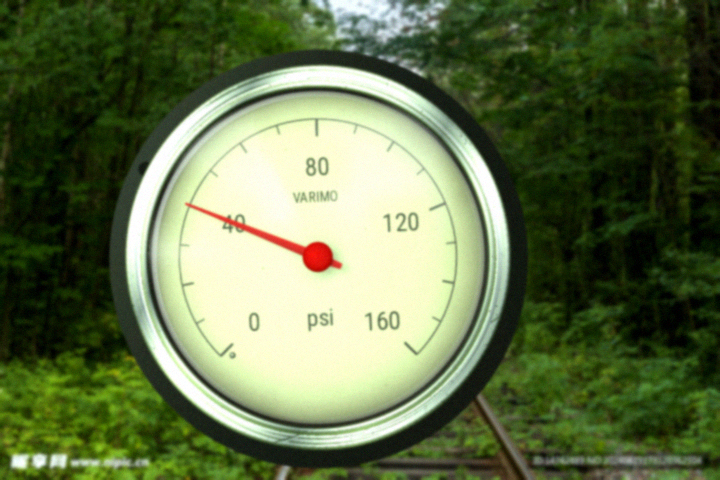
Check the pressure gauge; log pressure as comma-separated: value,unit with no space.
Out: 40,psi
